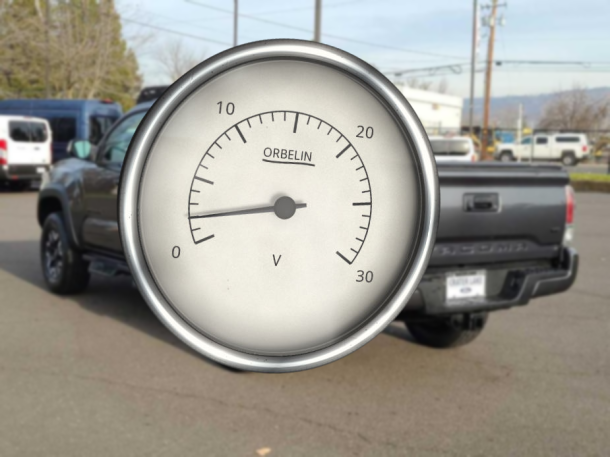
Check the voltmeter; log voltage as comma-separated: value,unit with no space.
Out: 2,V
